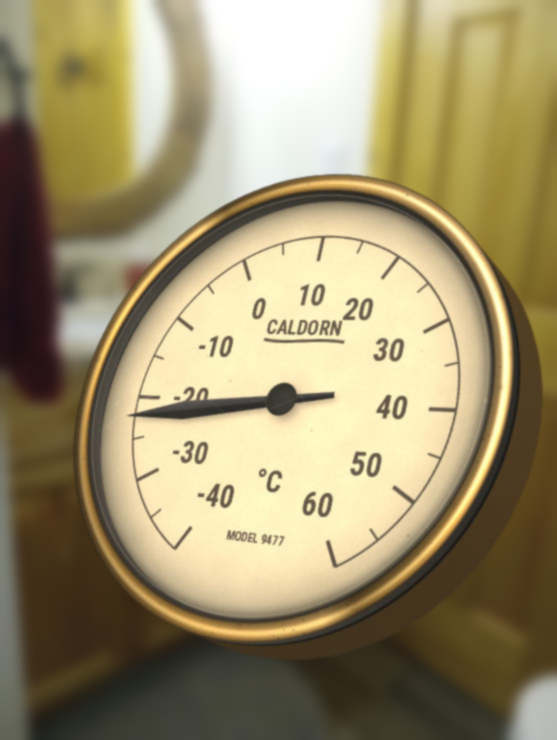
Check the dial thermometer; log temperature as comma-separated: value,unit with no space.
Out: -22.5,°C
